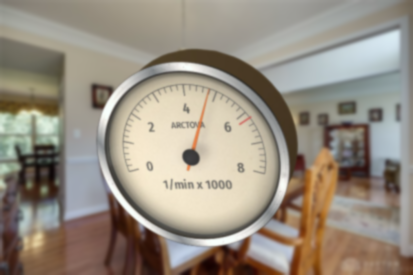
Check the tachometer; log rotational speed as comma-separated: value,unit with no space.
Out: 4800,rpm
